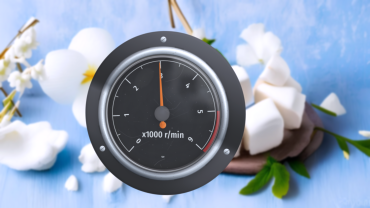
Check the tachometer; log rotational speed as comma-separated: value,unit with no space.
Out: 3000,rpm
